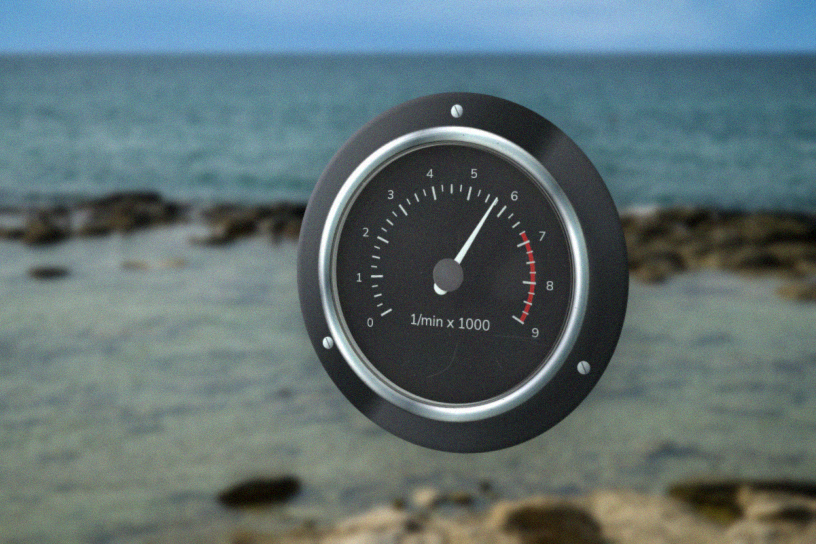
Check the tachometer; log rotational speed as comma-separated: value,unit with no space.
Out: 5750,rpm
